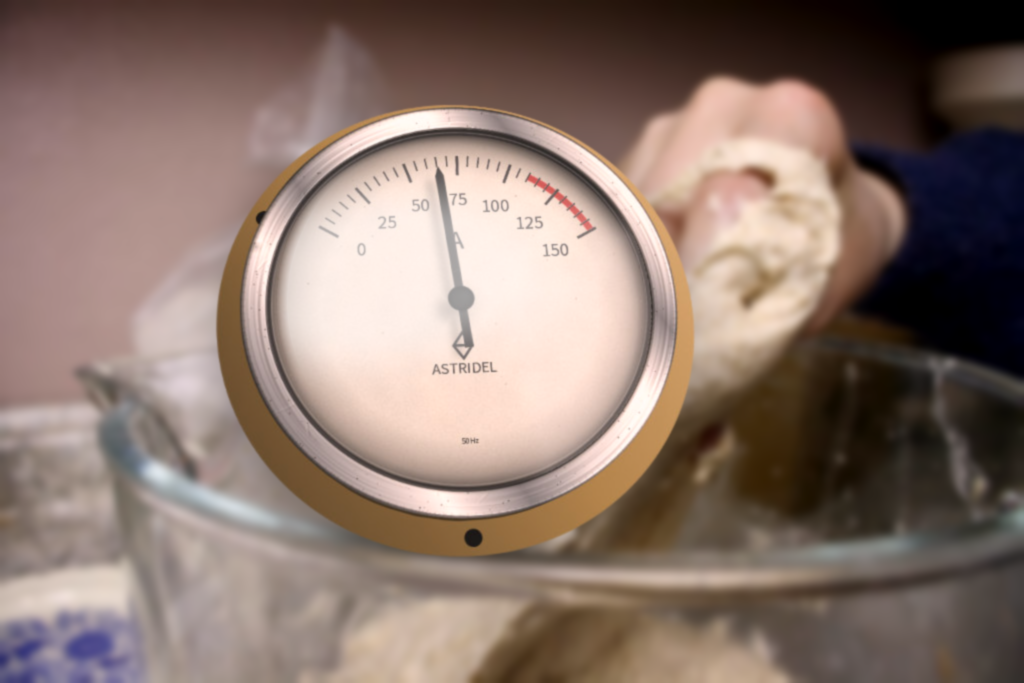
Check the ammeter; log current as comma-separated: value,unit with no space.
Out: 65,A
